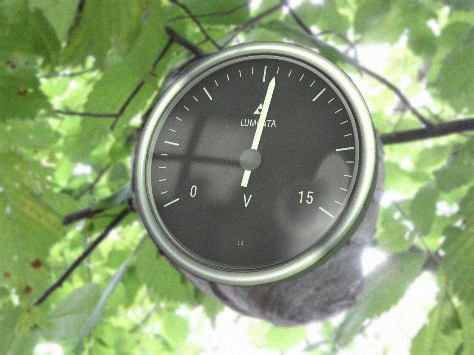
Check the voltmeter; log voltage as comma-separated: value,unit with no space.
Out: 8,V
